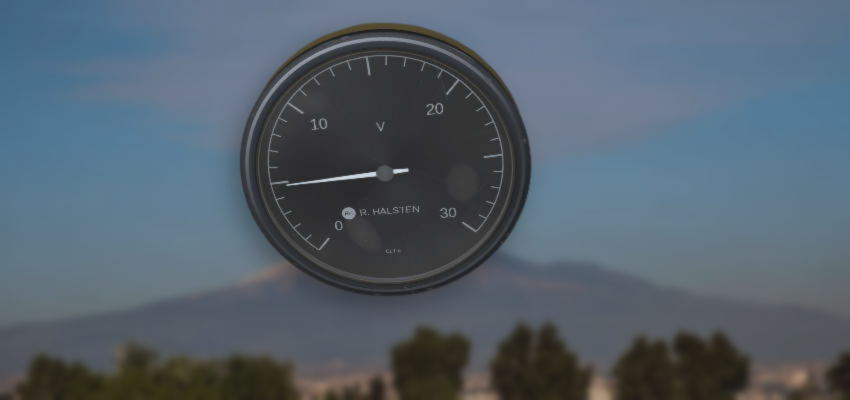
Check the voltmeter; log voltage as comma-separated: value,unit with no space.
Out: 5,V
